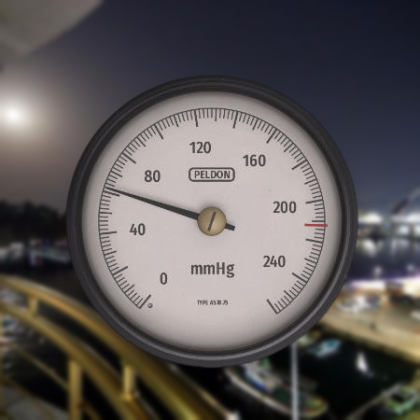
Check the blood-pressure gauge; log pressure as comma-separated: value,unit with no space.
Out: 62,mmHg
